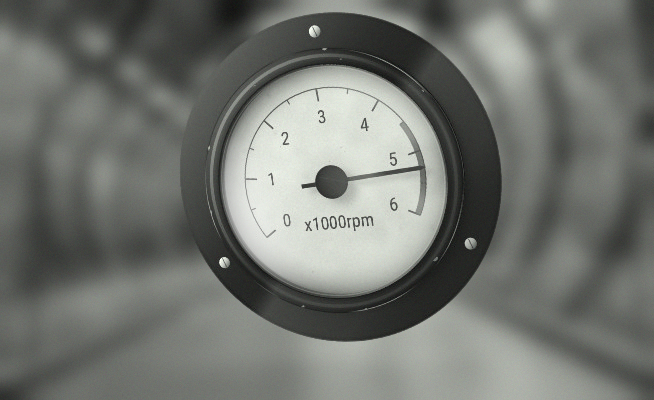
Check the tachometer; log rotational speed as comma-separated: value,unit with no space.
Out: 5250,rpm
